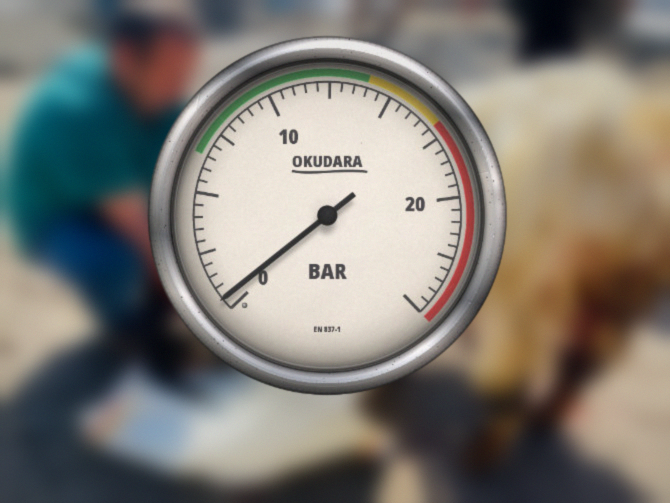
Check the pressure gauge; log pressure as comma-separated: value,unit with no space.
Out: 0.5,bar
